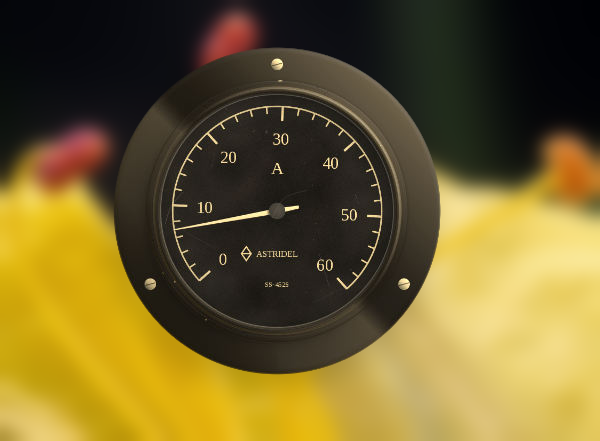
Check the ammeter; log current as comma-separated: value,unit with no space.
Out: 7,A
